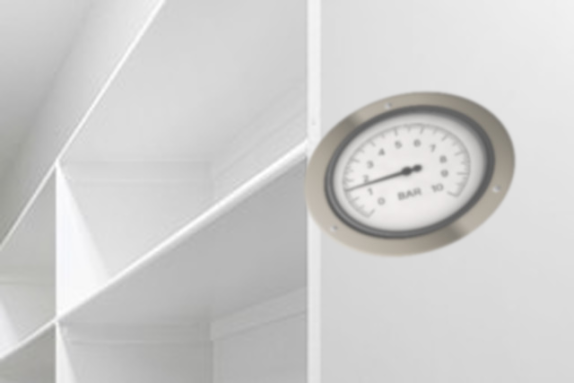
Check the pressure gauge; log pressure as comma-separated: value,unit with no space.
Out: 1.5,bar
